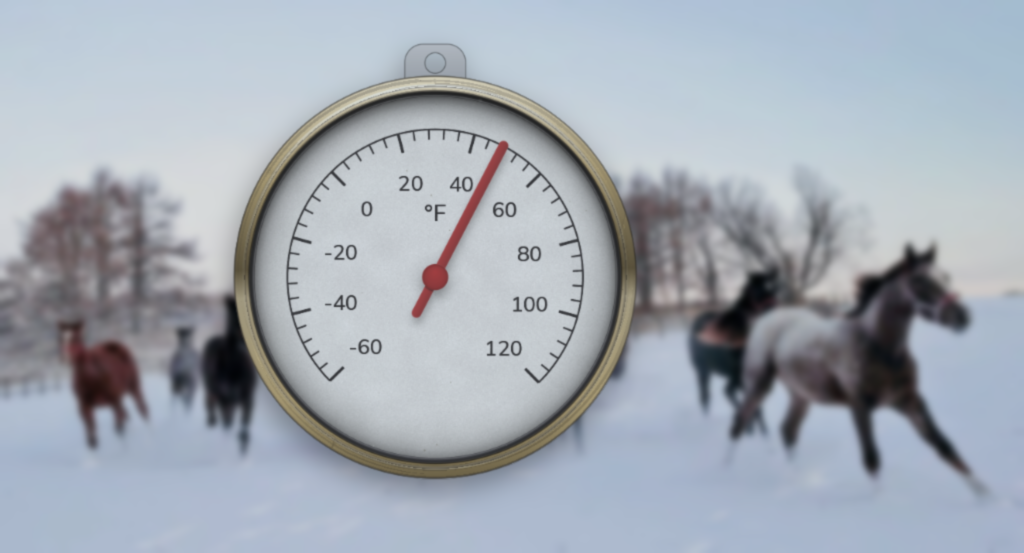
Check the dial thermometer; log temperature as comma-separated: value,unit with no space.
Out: 48,°F
